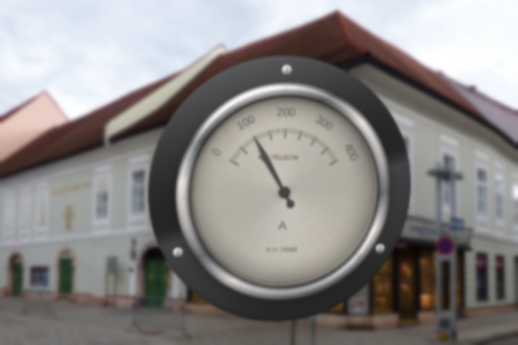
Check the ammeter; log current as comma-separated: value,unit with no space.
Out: 100,A
